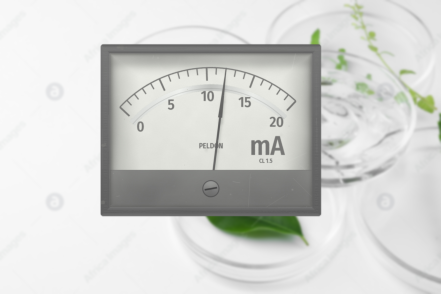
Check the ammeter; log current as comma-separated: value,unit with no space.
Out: 12,mA
